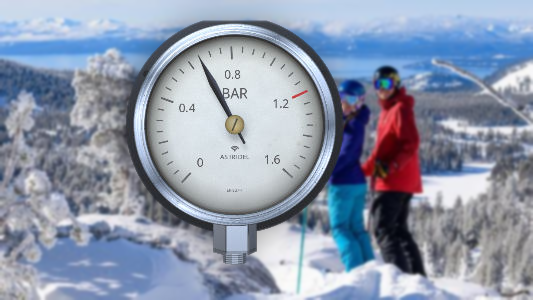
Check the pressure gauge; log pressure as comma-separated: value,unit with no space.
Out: 0.65,bar
